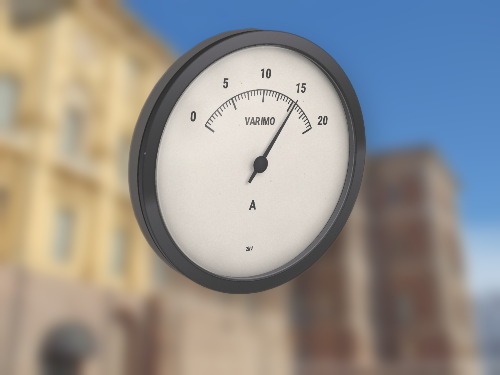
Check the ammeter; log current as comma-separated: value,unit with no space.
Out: 15,A
